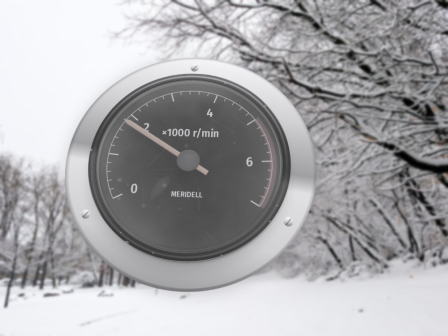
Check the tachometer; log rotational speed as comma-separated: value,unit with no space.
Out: 1800,rpm
